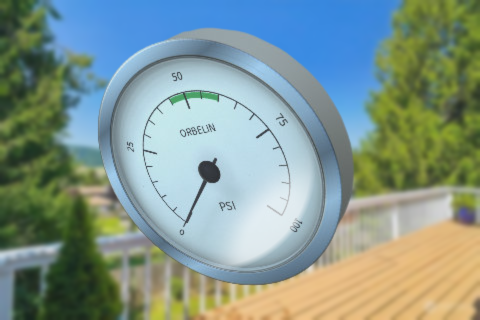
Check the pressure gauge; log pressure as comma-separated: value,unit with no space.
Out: 0,psi
